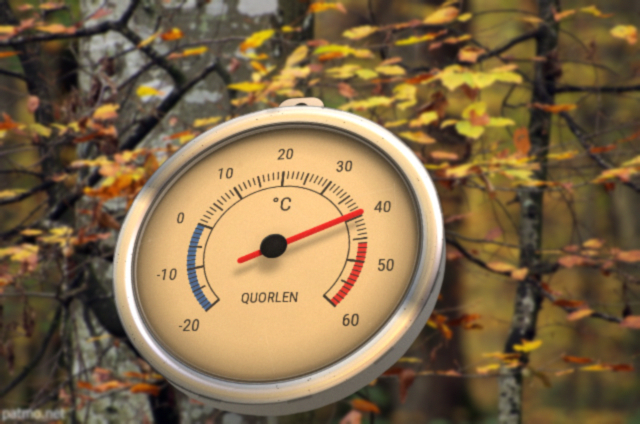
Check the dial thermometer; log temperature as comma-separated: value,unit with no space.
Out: 40,°C
